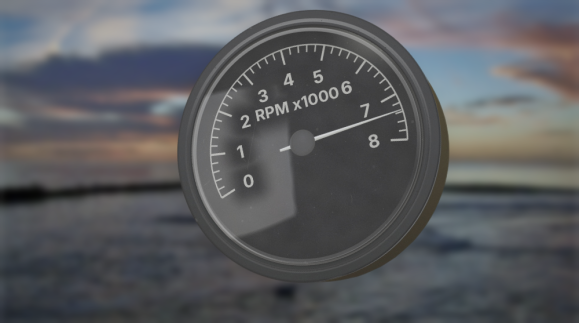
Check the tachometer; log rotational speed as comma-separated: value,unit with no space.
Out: 7400,rpm
